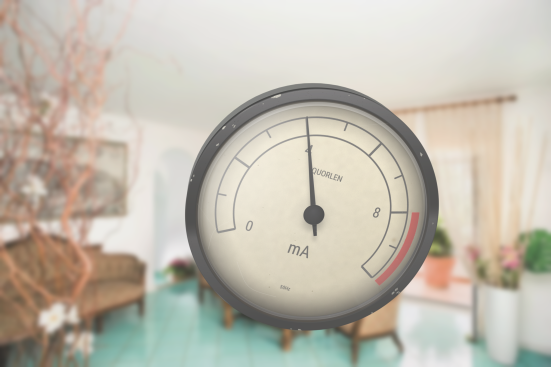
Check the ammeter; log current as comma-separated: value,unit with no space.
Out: 4,mA
